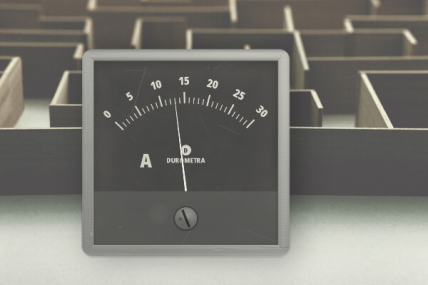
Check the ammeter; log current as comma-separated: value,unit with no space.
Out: 13,A
